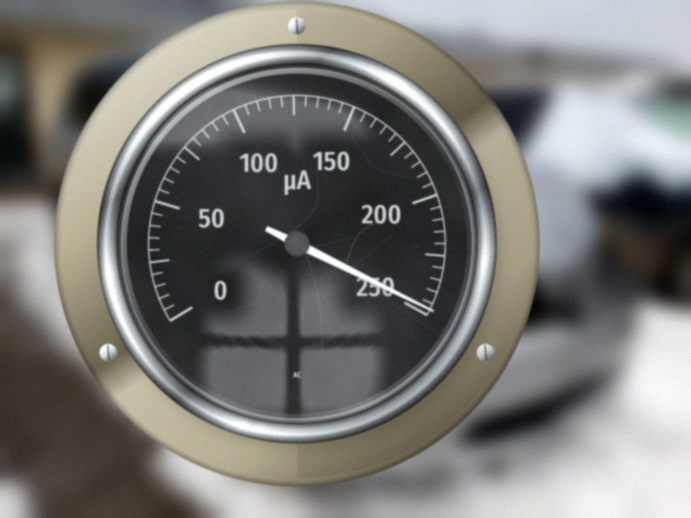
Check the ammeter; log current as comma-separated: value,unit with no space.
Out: 247.5,µA
